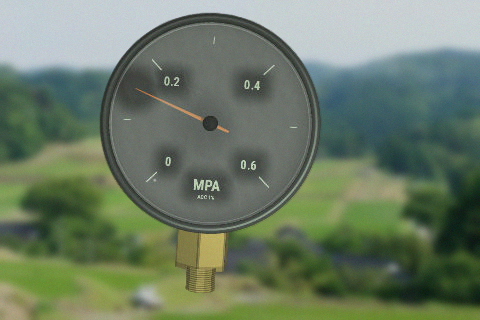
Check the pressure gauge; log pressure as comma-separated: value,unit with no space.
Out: 0.15,MPa
